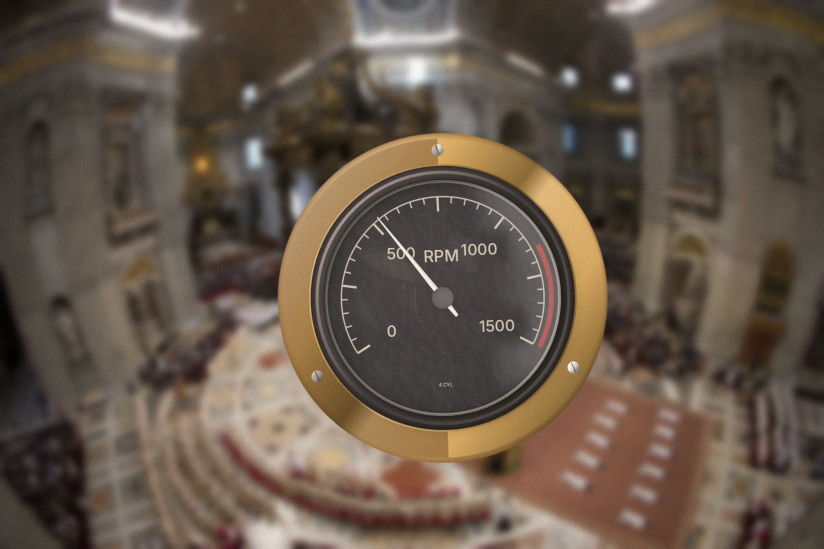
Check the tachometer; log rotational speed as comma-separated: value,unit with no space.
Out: 525,rpm
